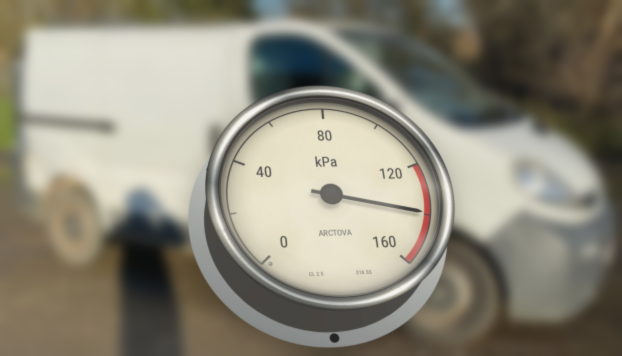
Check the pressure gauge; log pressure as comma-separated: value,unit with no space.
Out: 140,kPa
